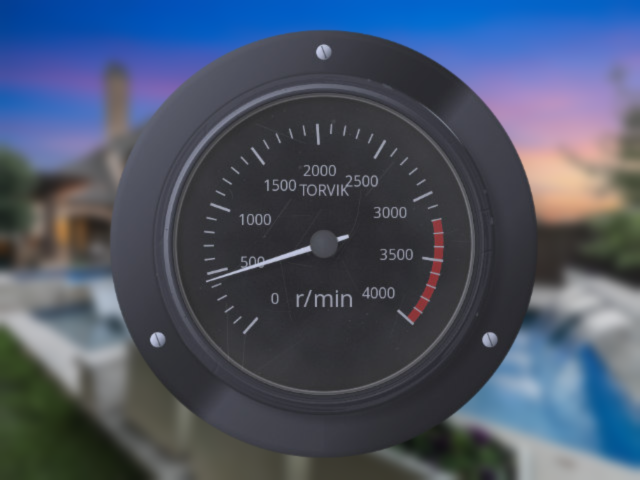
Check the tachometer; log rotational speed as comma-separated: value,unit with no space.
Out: 450,rpm
